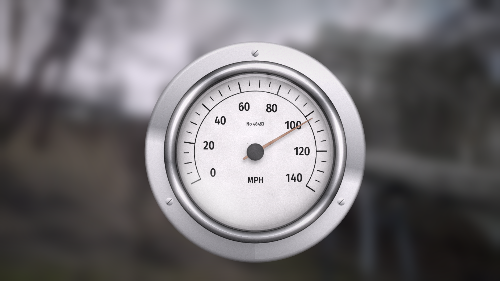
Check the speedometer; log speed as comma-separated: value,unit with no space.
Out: 102.5,mph
